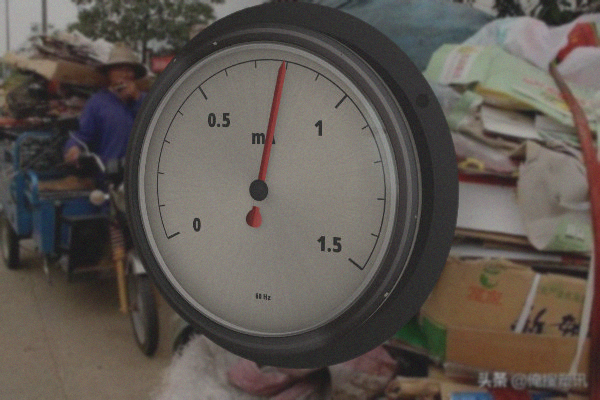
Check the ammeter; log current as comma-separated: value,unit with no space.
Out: 0.8,mA
